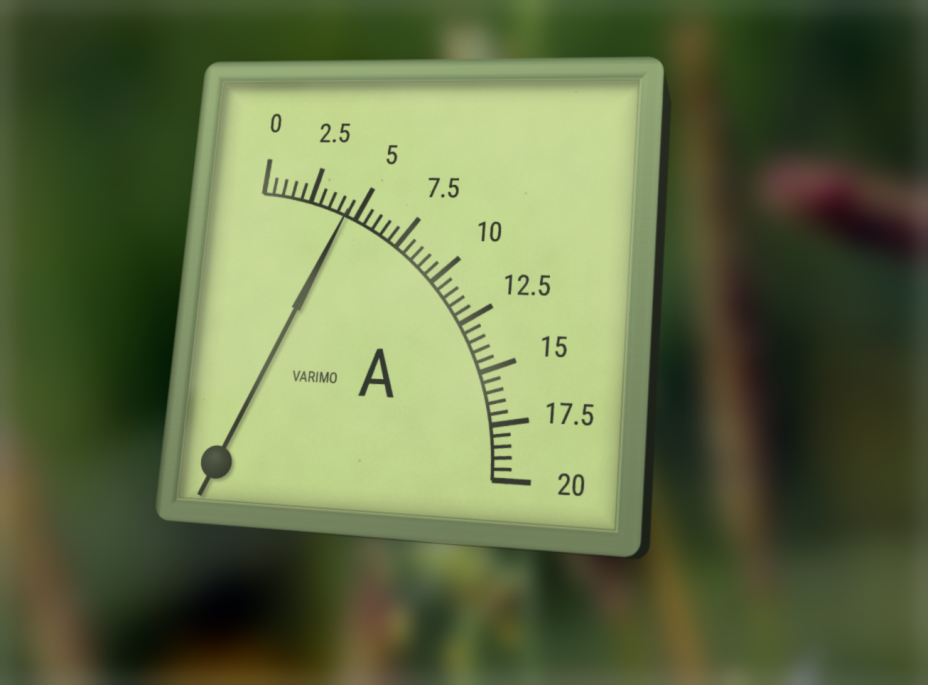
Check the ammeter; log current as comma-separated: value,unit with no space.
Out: 4.5,A
